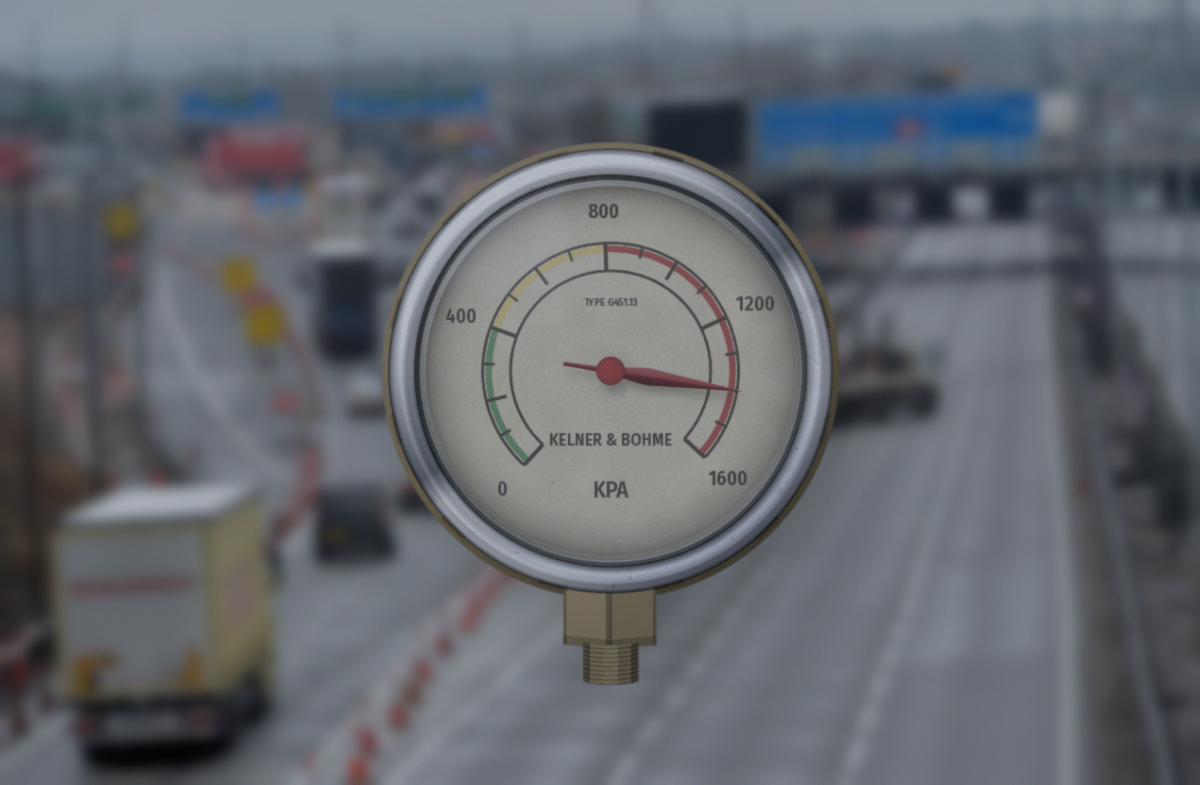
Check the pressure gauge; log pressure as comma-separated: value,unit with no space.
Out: 1400,kPa
